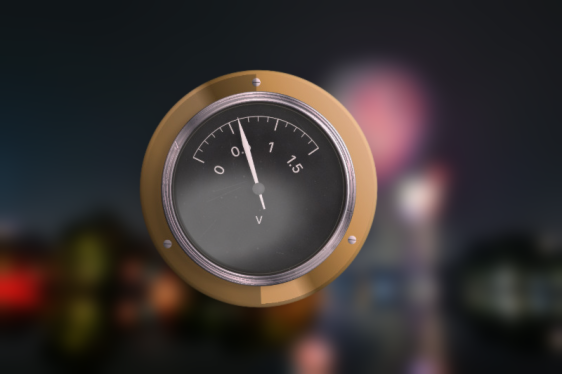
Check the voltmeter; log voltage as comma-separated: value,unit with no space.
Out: 0.6,V
